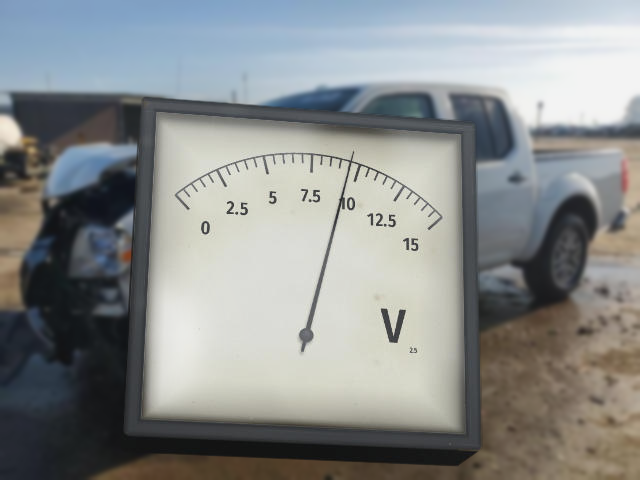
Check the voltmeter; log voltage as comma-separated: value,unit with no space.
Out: 9.5,V
